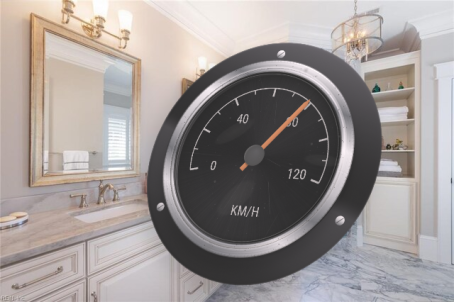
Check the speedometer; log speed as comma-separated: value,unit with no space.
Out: 80,km/h
